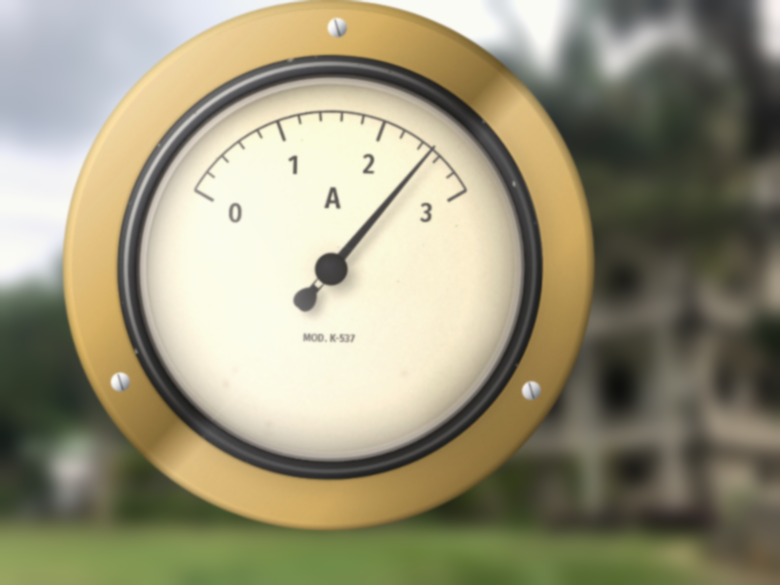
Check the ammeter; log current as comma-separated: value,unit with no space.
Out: 2.5,A
